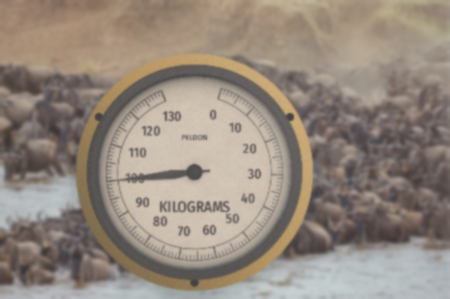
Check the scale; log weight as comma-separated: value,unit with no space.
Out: 100,kg
